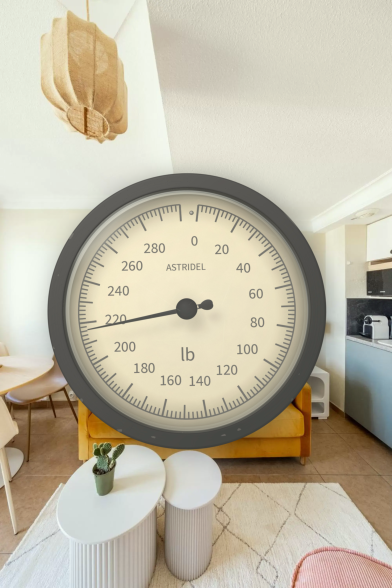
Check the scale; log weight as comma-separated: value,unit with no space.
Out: 216,lb
